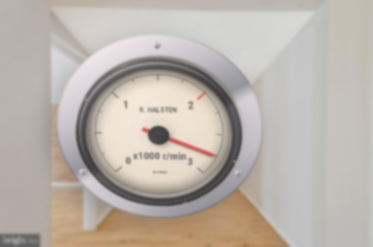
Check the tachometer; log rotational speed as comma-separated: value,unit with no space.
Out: 2750,rpm
